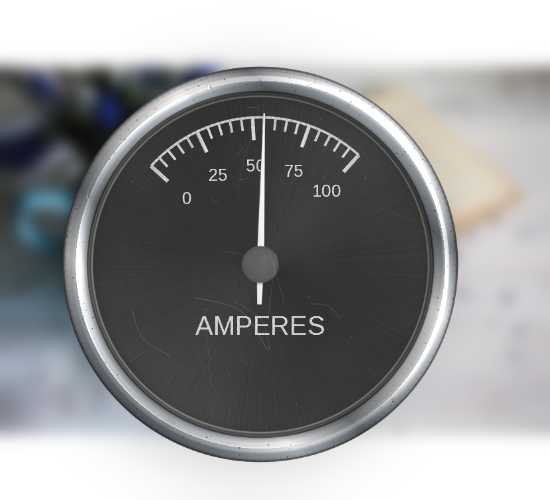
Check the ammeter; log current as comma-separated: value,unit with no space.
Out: 55,A
